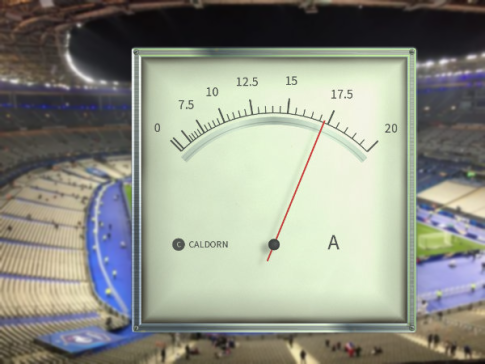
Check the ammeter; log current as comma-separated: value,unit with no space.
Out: 17.25,A
